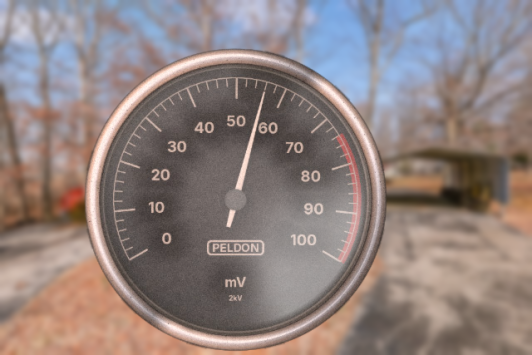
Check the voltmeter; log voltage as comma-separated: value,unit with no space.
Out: 56,mV
